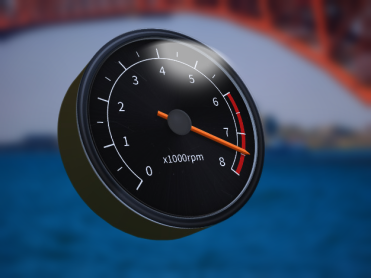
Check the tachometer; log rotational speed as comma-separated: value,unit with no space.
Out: 7500,rpm
